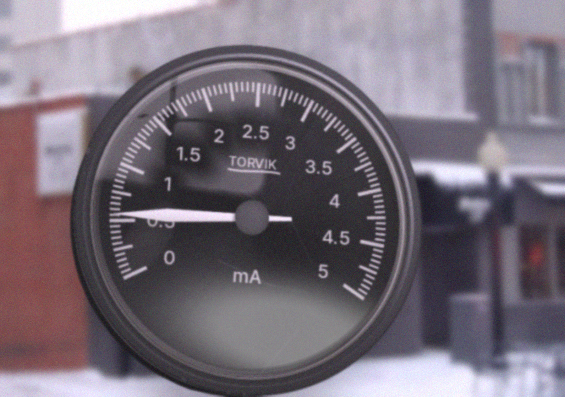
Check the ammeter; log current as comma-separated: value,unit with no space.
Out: 0.55,mA
